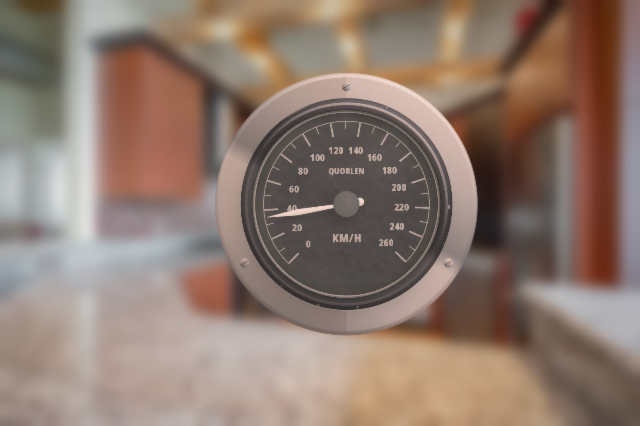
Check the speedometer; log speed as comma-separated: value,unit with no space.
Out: 35,km/h
